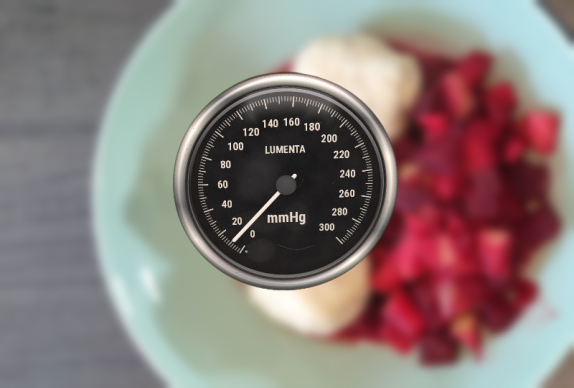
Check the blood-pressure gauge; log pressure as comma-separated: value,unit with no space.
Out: 10,mmHg
